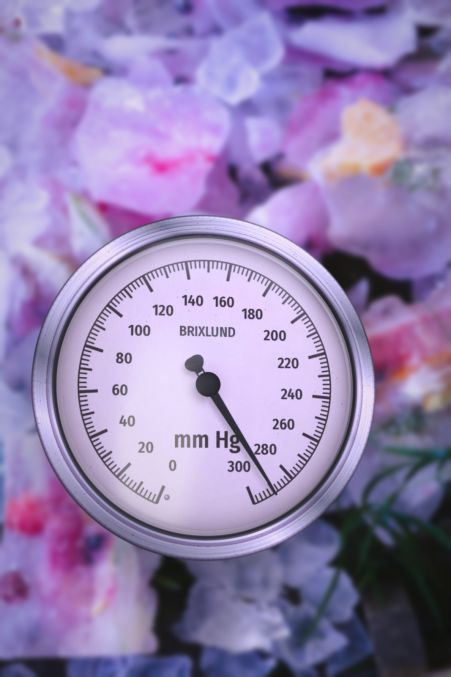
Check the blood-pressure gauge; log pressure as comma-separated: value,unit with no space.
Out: 290,mmHg
